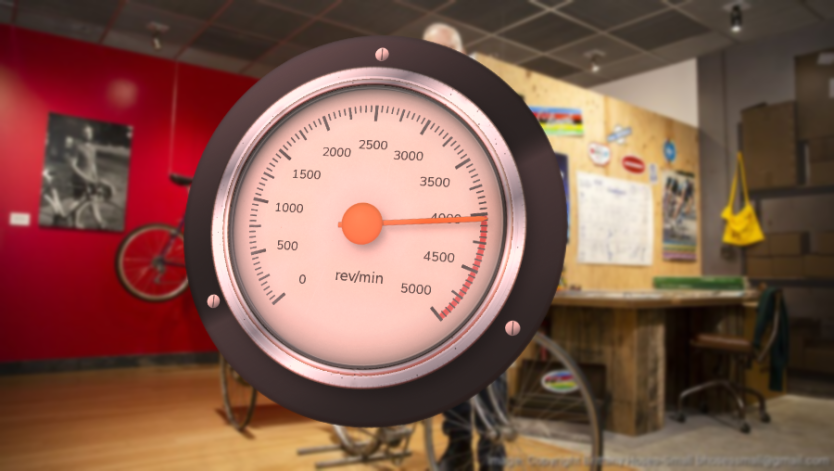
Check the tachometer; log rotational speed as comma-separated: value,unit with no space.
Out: 4050,rpm
